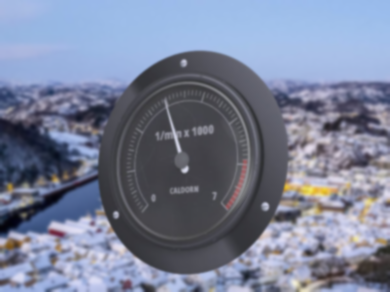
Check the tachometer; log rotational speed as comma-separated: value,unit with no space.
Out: 3000,rpm
